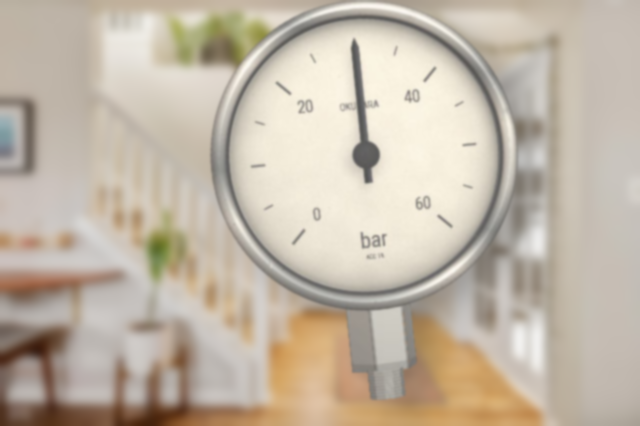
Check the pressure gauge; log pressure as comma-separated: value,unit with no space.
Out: 30,bar
